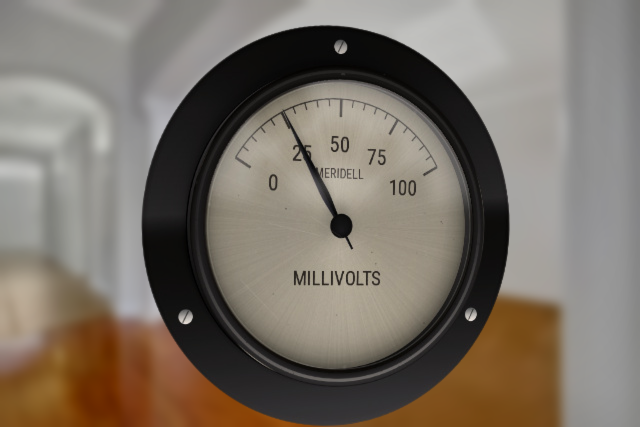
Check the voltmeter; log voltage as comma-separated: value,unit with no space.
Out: 25,mV
